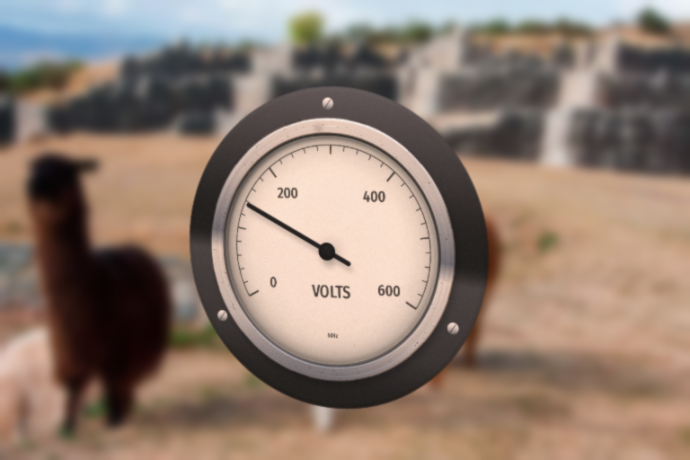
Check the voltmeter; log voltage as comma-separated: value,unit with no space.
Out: 140,V
